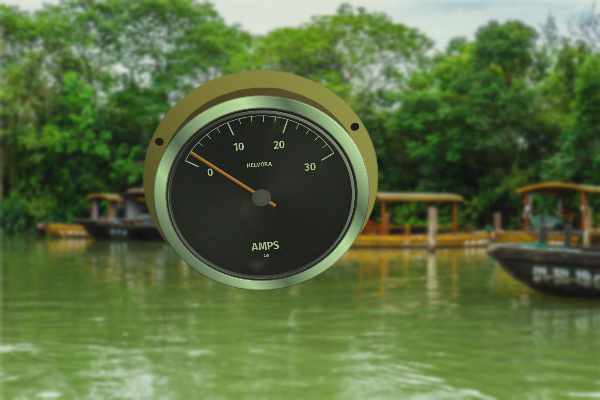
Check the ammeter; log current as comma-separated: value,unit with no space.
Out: 2,A
